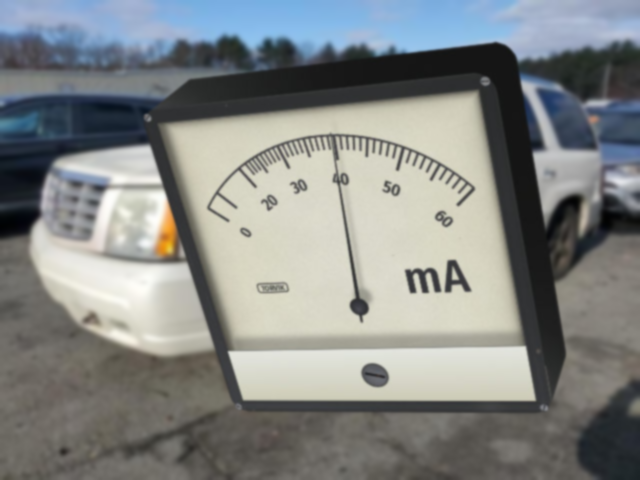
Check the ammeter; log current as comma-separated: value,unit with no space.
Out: 40,mA
